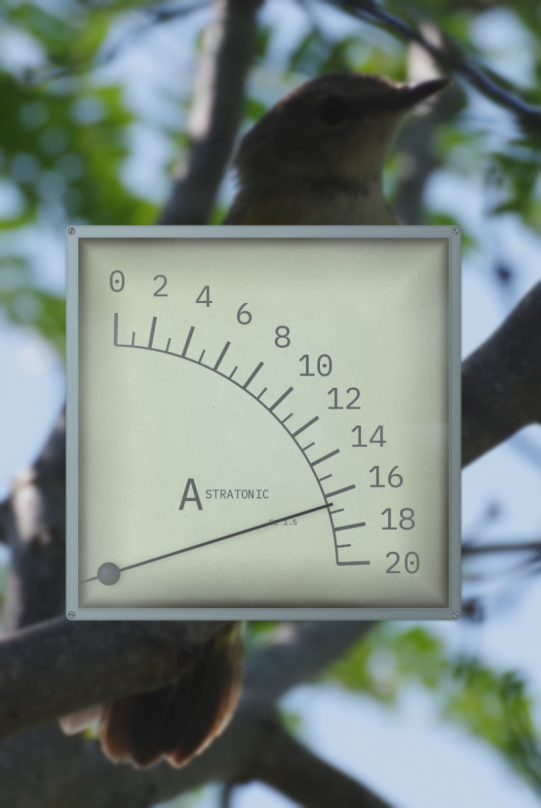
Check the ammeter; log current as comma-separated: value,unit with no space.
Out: 16.5,A
